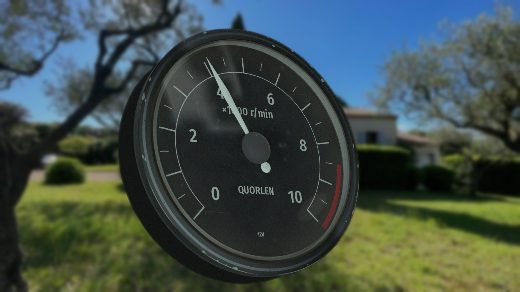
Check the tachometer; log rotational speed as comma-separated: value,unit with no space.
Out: 4000,rpm
